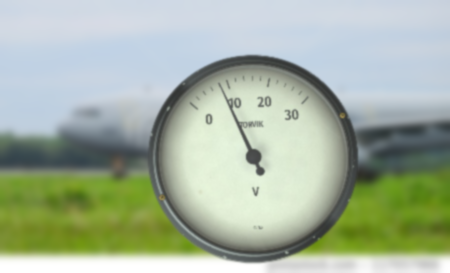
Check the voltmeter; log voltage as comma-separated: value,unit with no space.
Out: 8,V
